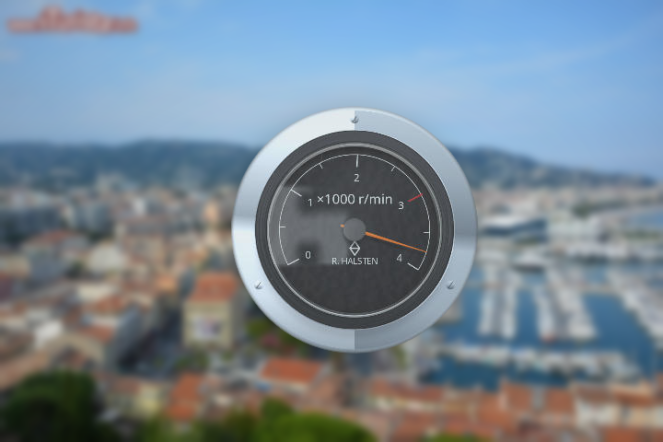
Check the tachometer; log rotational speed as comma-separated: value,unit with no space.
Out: 3750,rpm
